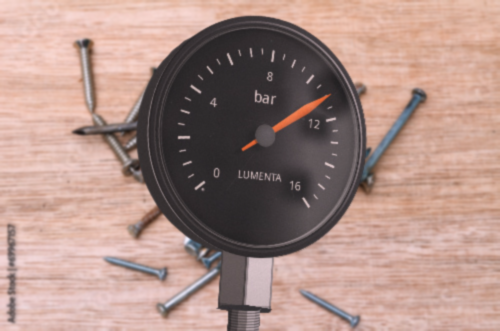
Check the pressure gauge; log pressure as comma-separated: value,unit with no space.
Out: 11,bar
